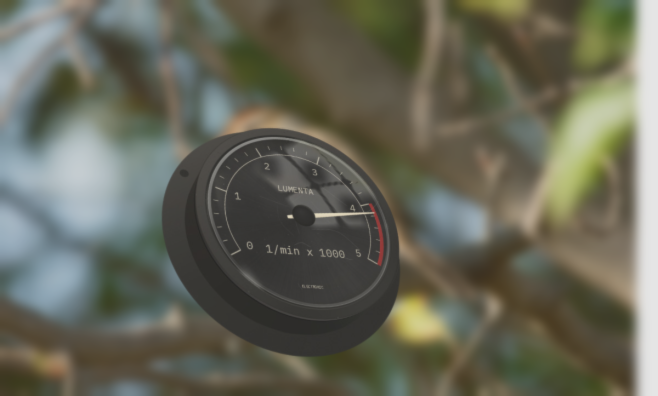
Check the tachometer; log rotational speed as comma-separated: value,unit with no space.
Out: 4200,rpm
